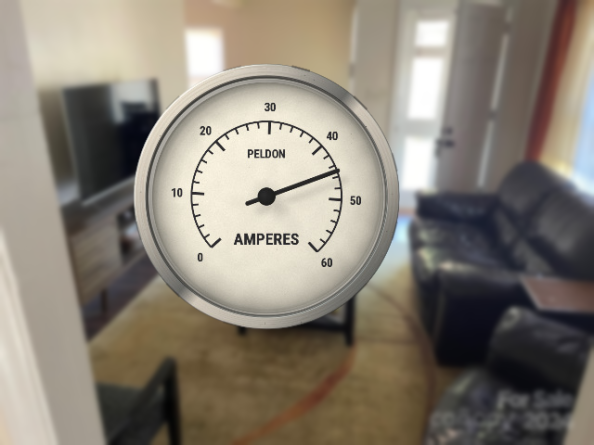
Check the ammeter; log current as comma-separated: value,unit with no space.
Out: 45,A
